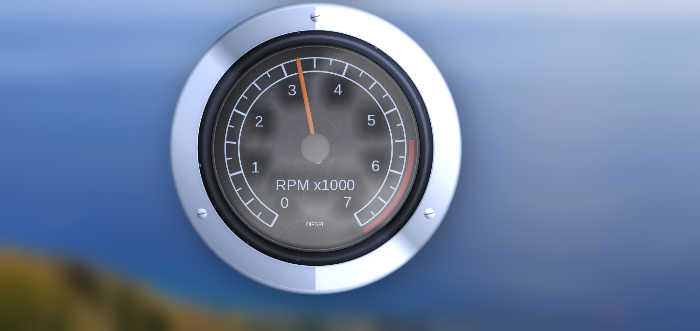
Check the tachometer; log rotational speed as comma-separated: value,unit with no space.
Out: 3250,rpm
